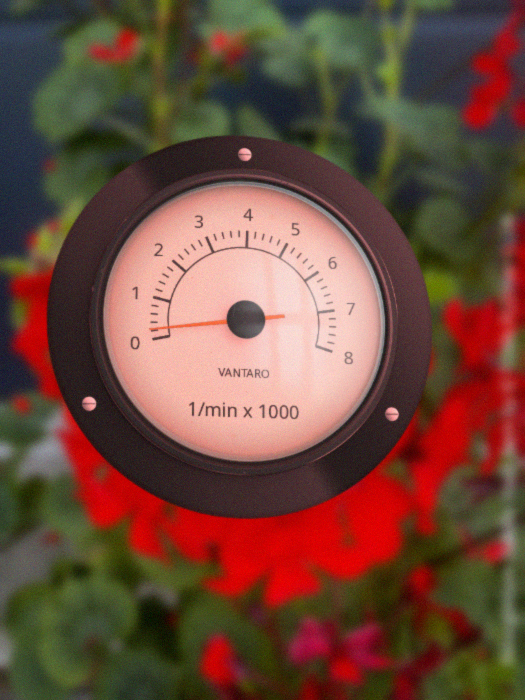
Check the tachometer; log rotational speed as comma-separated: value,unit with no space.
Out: 200,rpm
